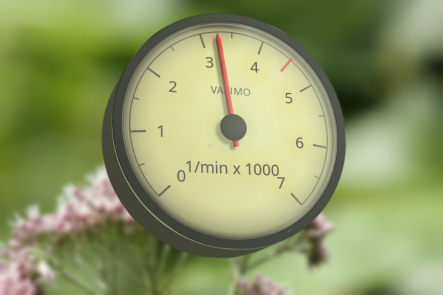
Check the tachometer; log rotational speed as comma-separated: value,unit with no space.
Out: 3250,rpm
